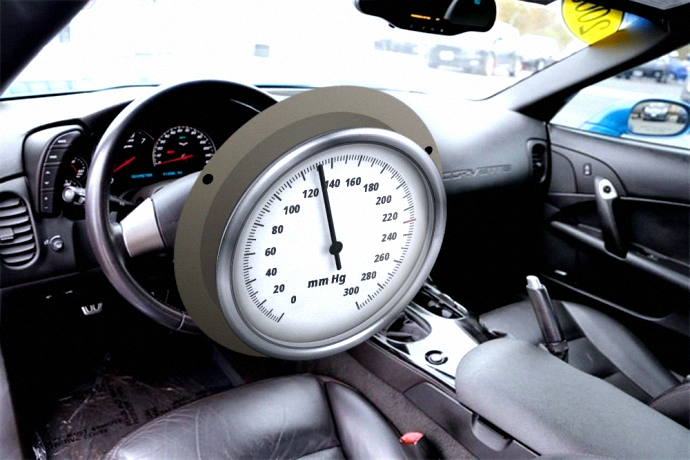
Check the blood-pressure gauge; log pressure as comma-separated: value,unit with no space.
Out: 130,mmHg
